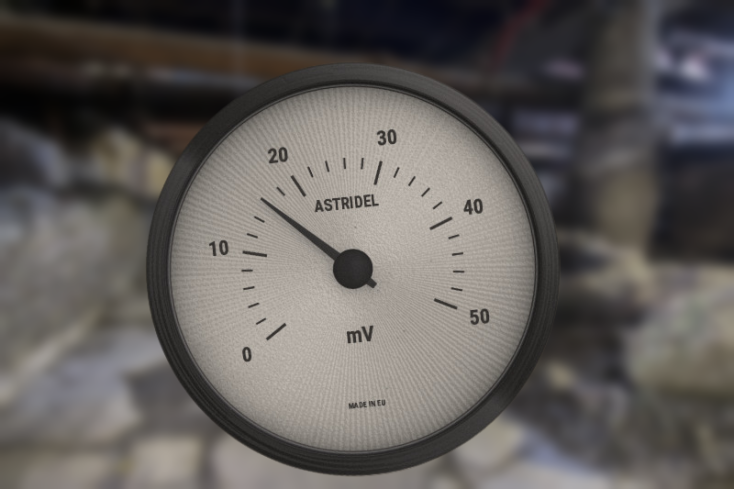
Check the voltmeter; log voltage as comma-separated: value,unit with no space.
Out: 16,mV
